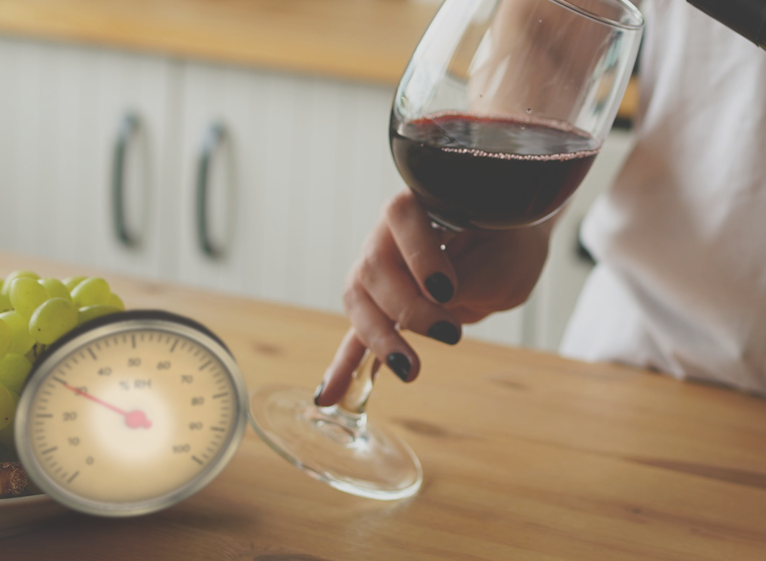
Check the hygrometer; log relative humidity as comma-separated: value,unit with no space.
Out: 30,%
